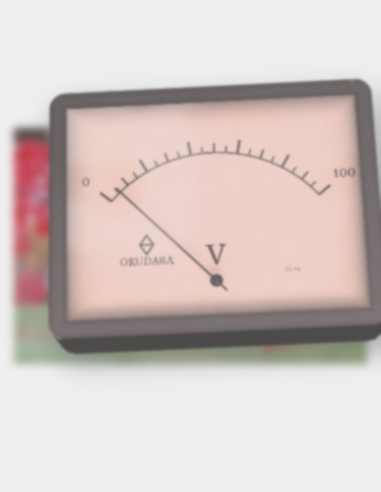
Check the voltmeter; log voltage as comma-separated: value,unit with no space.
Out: 5,V
